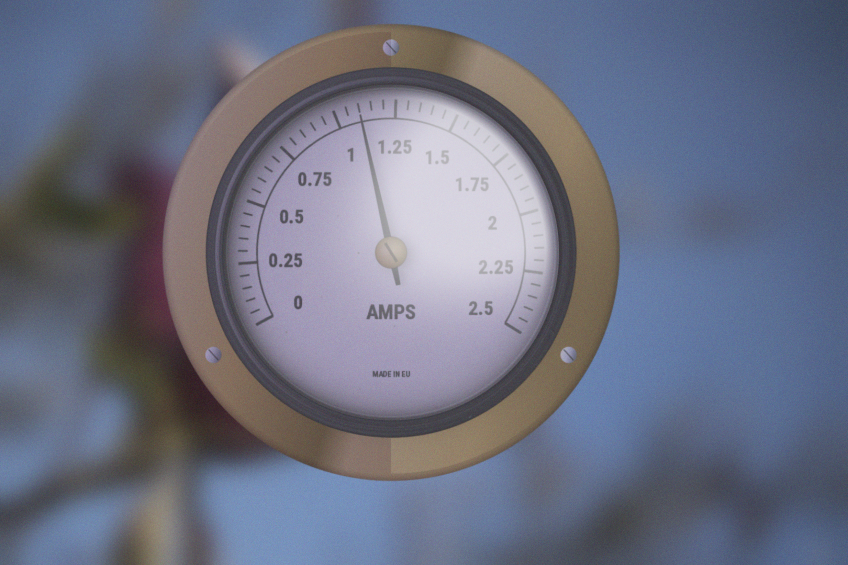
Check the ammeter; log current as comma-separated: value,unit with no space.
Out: 1.1,A
